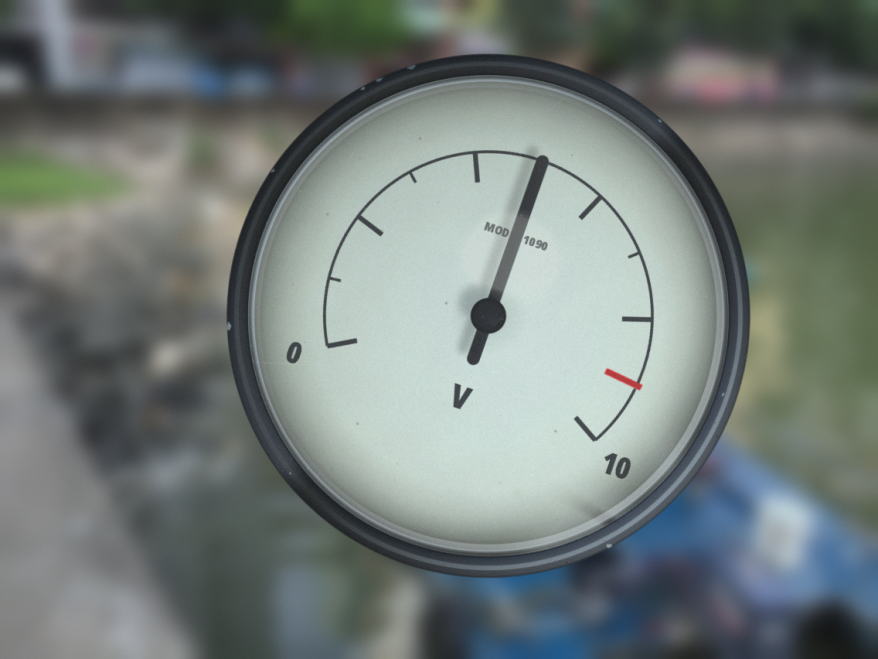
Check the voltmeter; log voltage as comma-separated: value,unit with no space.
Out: 5,V
